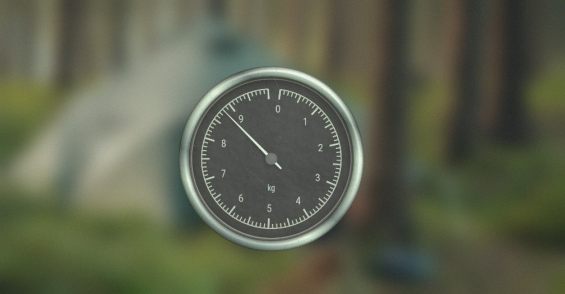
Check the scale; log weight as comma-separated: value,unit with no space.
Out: 8.8,kg
